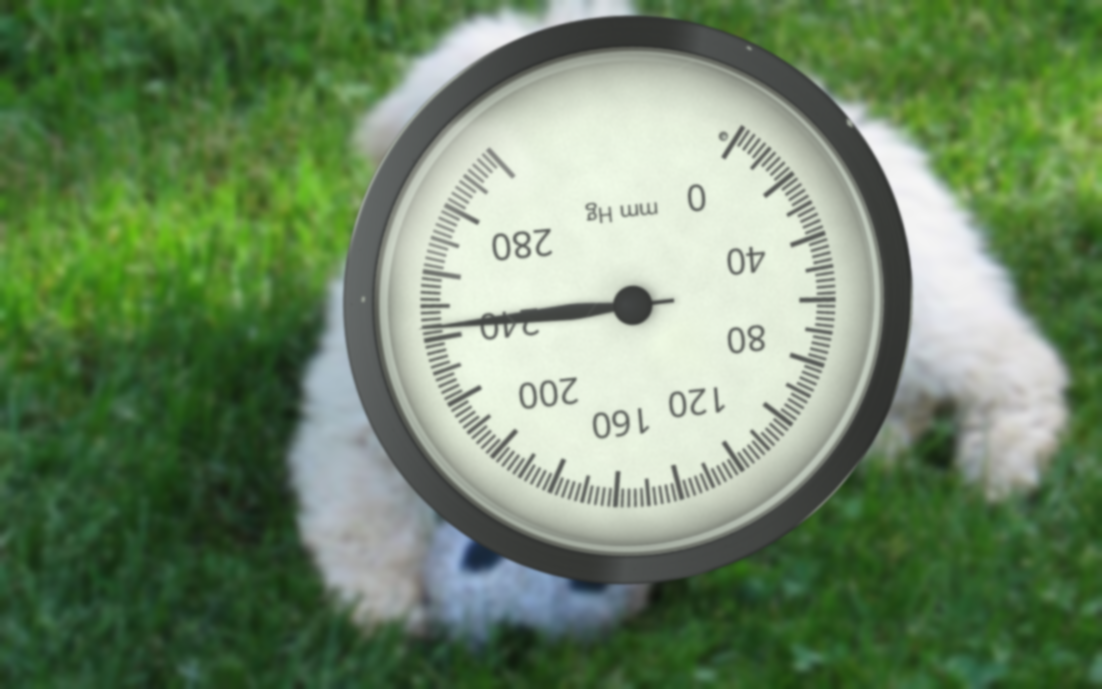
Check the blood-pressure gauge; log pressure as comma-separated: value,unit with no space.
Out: 244,mmHg
